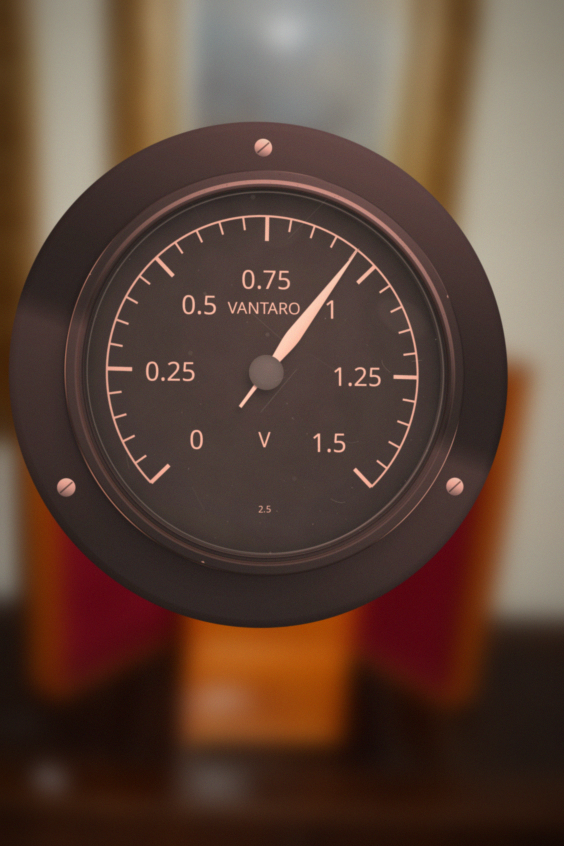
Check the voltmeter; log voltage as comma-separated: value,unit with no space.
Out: 0.95,V
